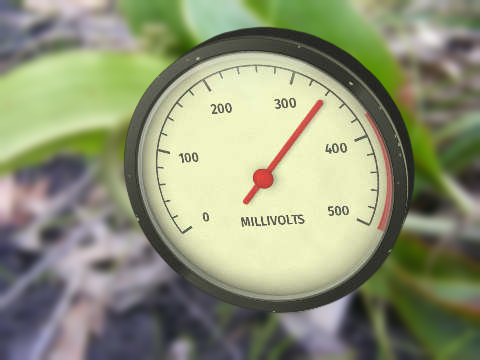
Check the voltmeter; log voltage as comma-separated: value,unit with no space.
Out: 340,mV
